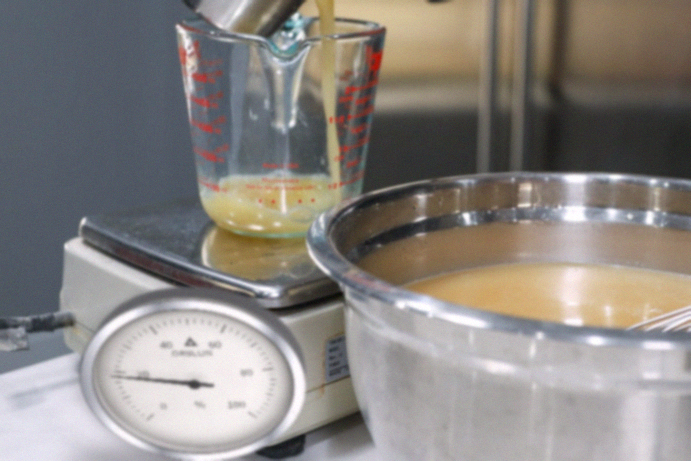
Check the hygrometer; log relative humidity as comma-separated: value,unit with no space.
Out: 20,%
